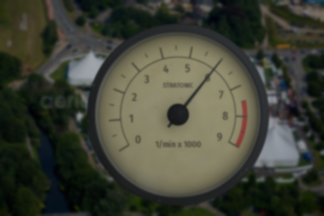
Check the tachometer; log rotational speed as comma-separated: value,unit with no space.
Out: 6000,rpm
